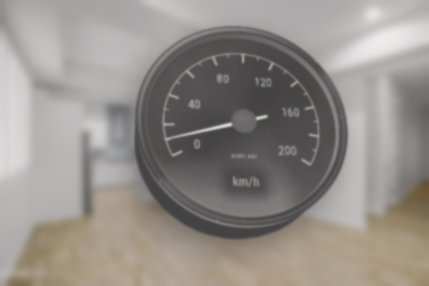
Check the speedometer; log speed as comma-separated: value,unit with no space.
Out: 10,km/h
